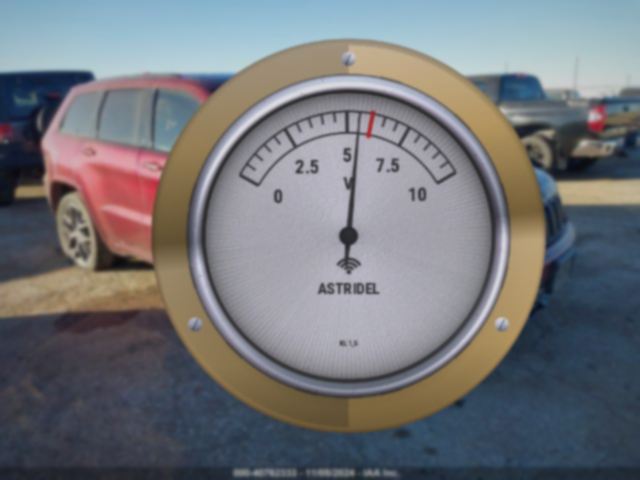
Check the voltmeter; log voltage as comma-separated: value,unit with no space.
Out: 5.5,V
